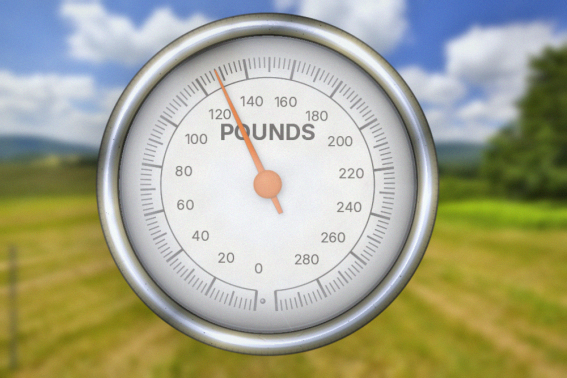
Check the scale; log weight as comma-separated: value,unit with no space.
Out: 128,lb
